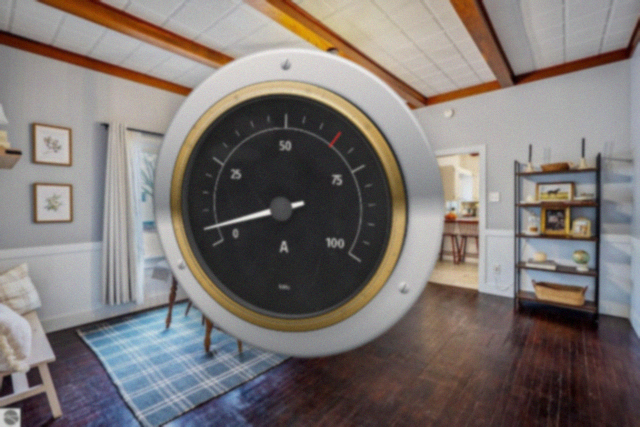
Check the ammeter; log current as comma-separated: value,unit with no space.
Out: 5,A
